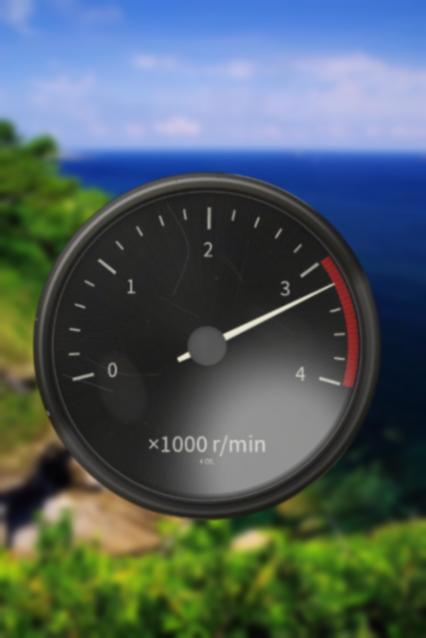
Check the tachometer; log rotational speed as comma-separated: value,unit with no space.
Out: 3200,rpm
